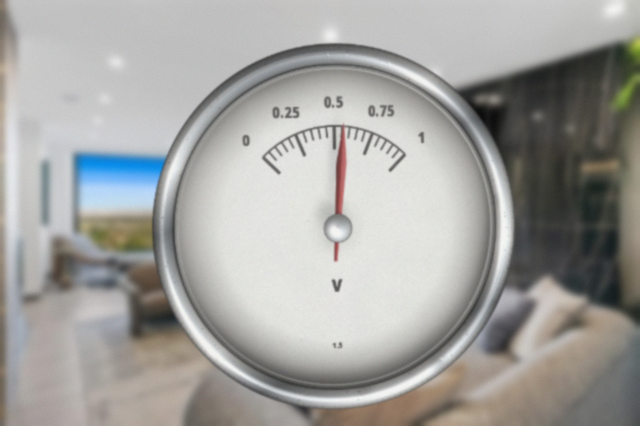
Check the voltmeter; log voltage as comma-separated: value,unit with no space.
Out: 0.55,V
